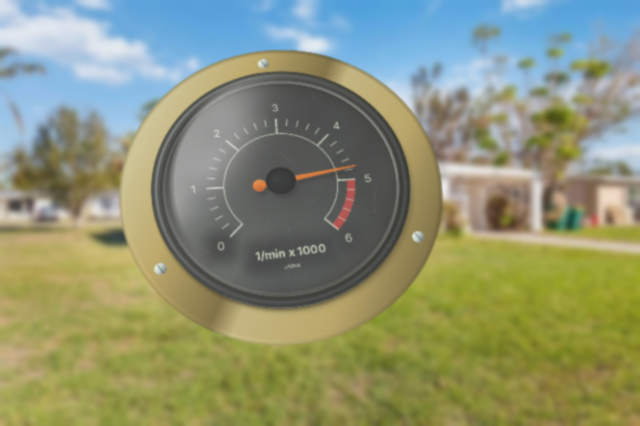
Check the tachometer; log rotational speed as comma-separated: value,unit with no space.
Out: 4800,rpm
